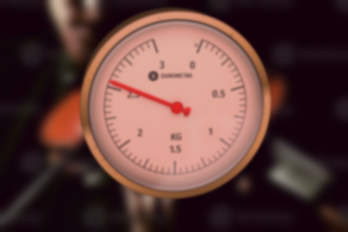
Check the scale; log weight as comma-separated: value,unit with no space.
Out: 2.55,kg
